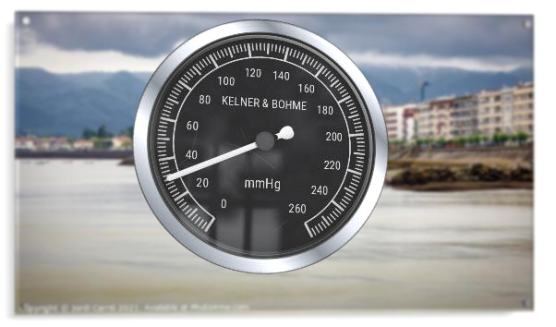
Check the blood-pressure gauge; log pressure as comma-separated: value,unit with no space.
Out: 30,mmHg
